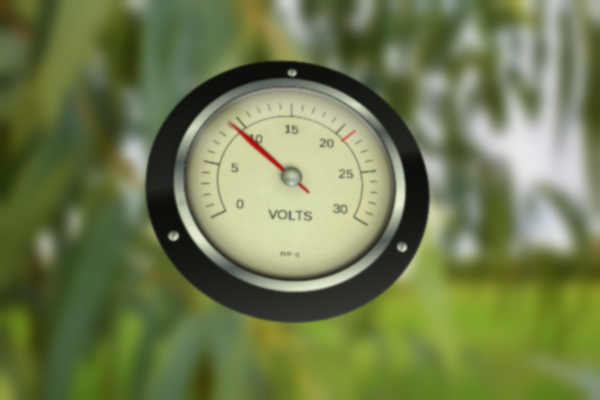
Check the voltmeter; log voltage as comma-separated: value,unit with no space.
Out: 9,V
